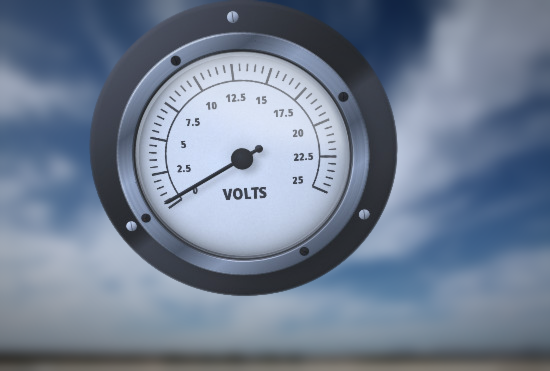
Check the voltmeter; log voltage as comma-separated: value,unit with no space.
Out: 0.5,V
